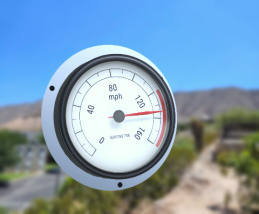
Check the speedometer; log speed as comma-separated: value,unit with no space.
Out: 135,mph
